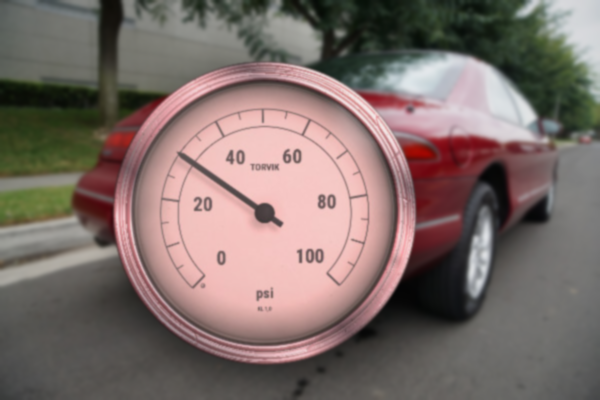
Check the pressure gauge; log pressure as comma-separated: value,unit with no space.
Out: 30,psi
